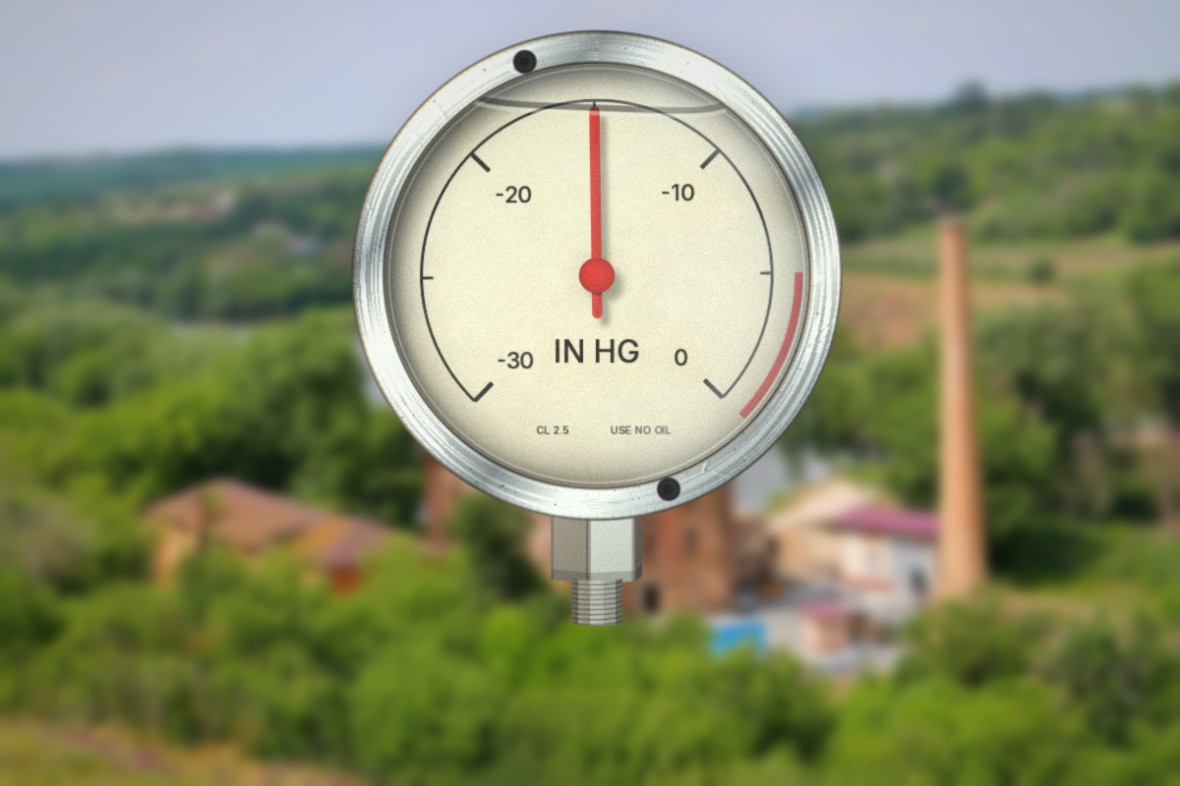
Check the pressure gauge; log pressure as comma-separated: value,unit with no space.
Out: -15,inHg
